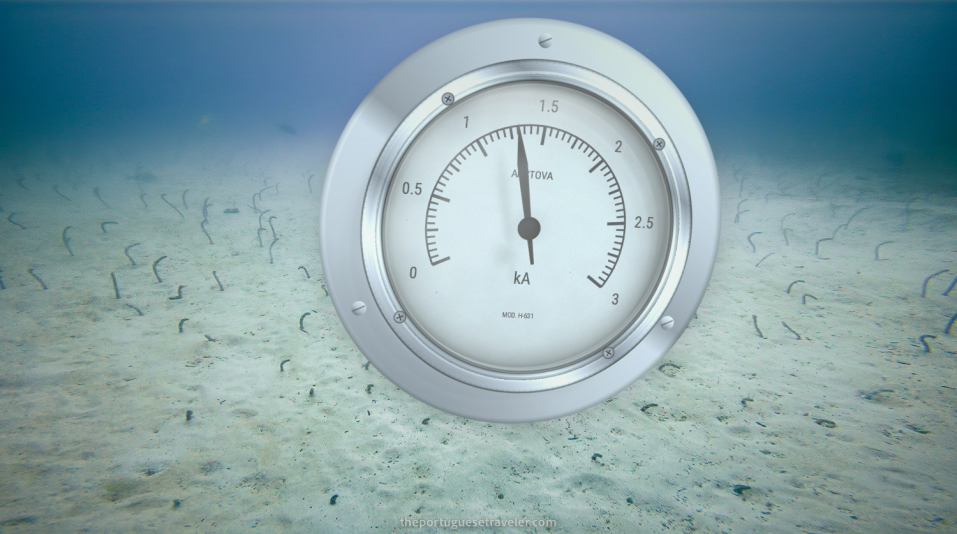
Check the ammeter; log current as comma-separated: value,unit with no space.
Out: 1.3,kA
